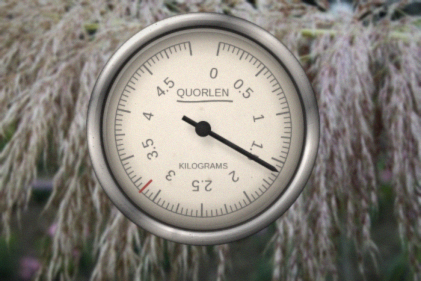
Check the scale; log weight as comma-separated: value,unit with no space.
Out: 1.6,kg
